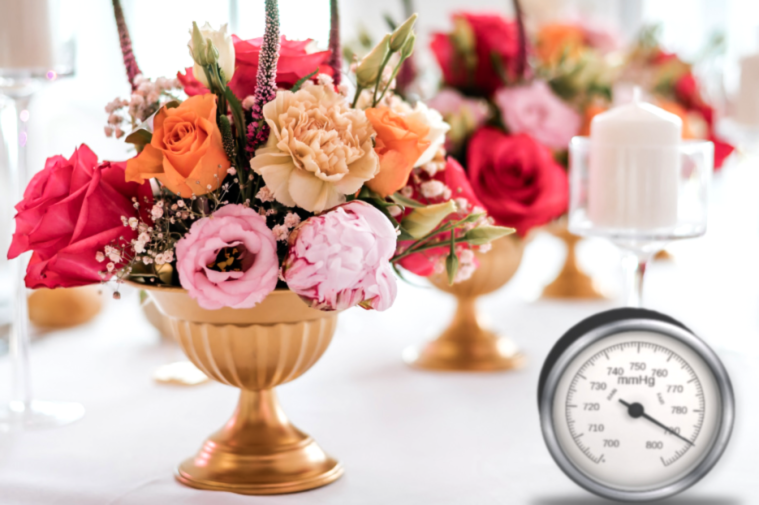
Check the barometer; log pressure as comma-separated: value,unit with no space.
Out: 790,mmHg
